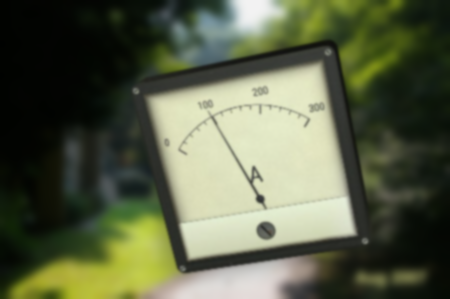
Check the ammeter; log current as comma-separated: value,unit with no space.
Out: 100,A
